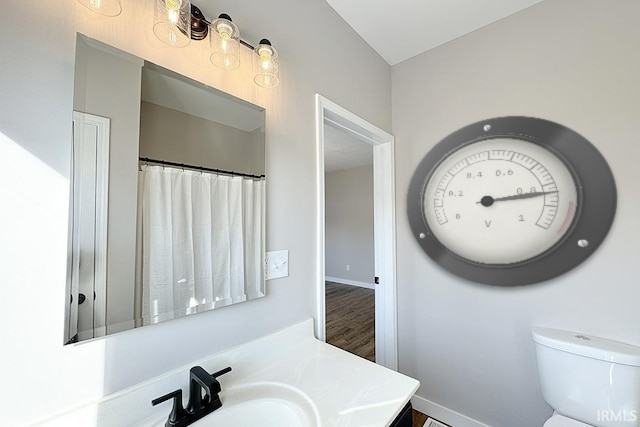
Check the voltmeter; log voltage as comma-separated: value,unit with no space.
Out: 0.84,V
